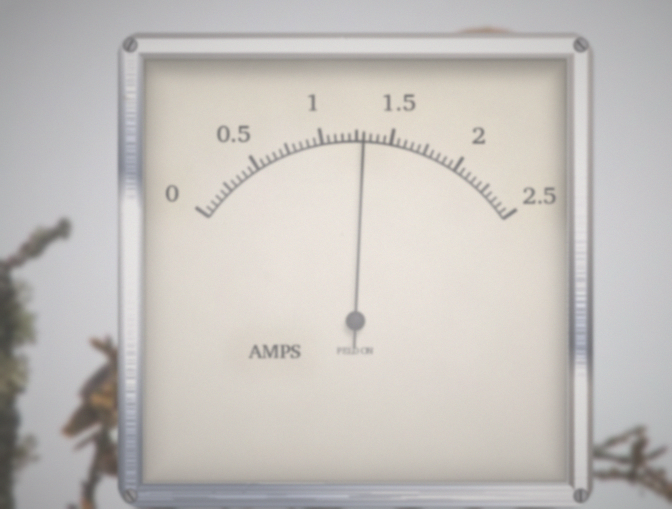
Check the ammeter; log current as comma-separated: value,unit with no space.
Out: 1.3,A
